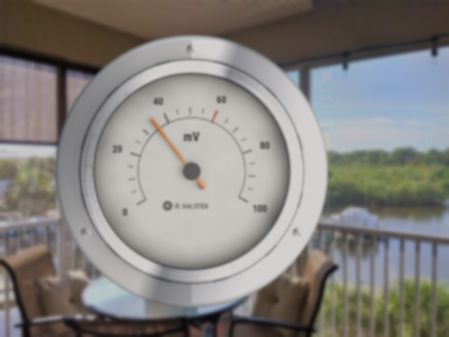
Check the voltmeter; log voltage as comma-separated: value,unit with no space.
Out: 35,mV
